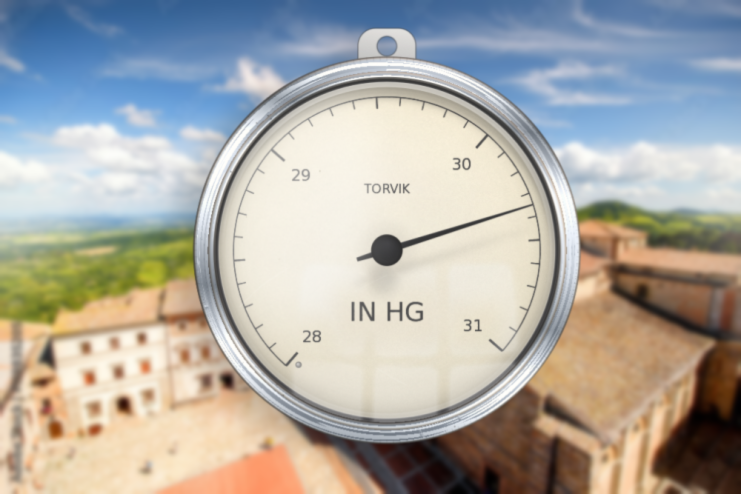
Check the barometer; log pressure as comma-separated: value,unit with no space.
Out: 30.35,inHg
